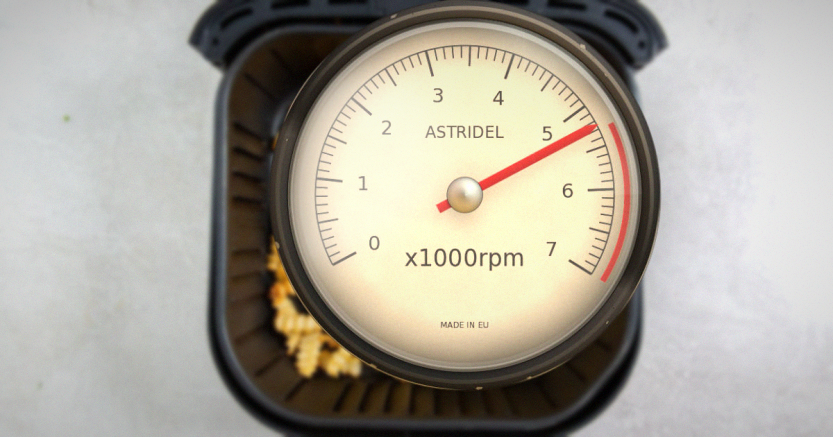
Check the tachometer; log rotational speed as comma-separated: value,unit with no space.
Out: 5250,rpm
